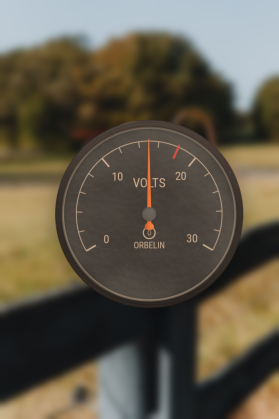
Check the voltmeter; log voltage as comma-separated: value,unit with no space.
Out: 15,V
